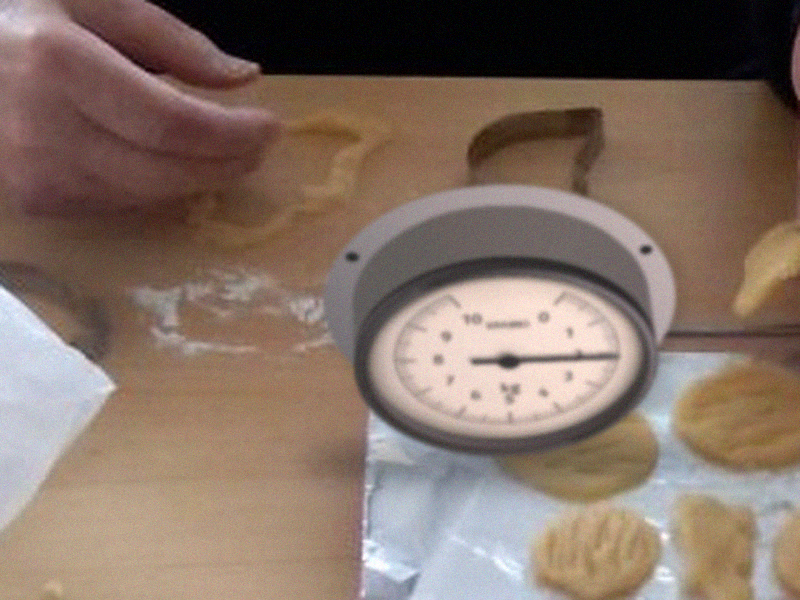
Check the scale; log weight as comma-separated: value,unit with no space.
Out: 2,kg
